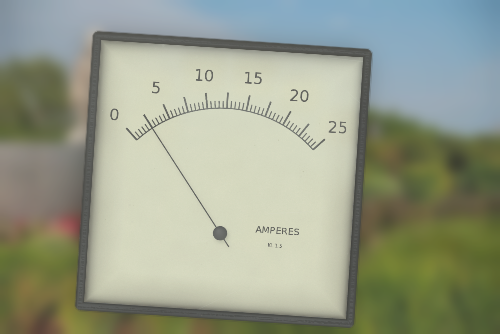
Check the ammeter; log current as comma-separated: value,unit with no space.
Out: 2.5,A
